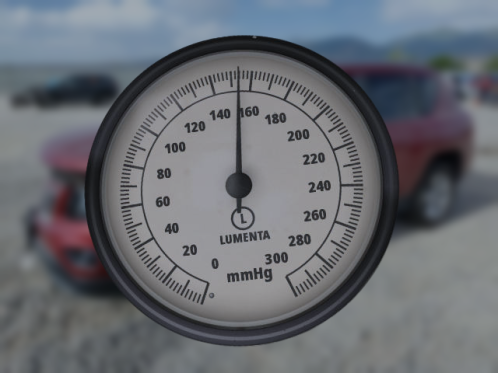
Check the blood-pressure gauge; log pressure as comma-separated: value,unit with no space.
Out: 154,mmHg
